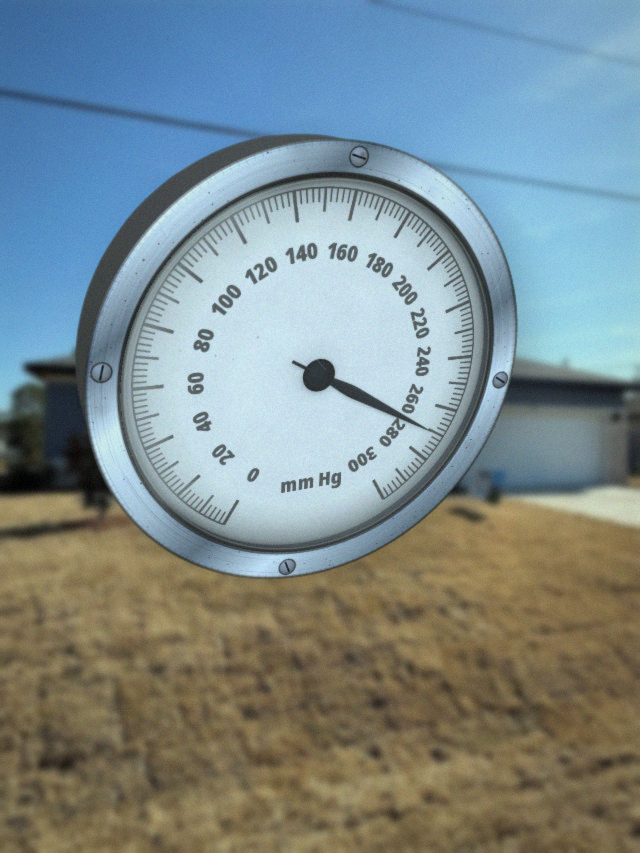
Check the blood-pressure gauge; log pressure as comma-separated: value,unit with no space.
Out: 270,mmHg
